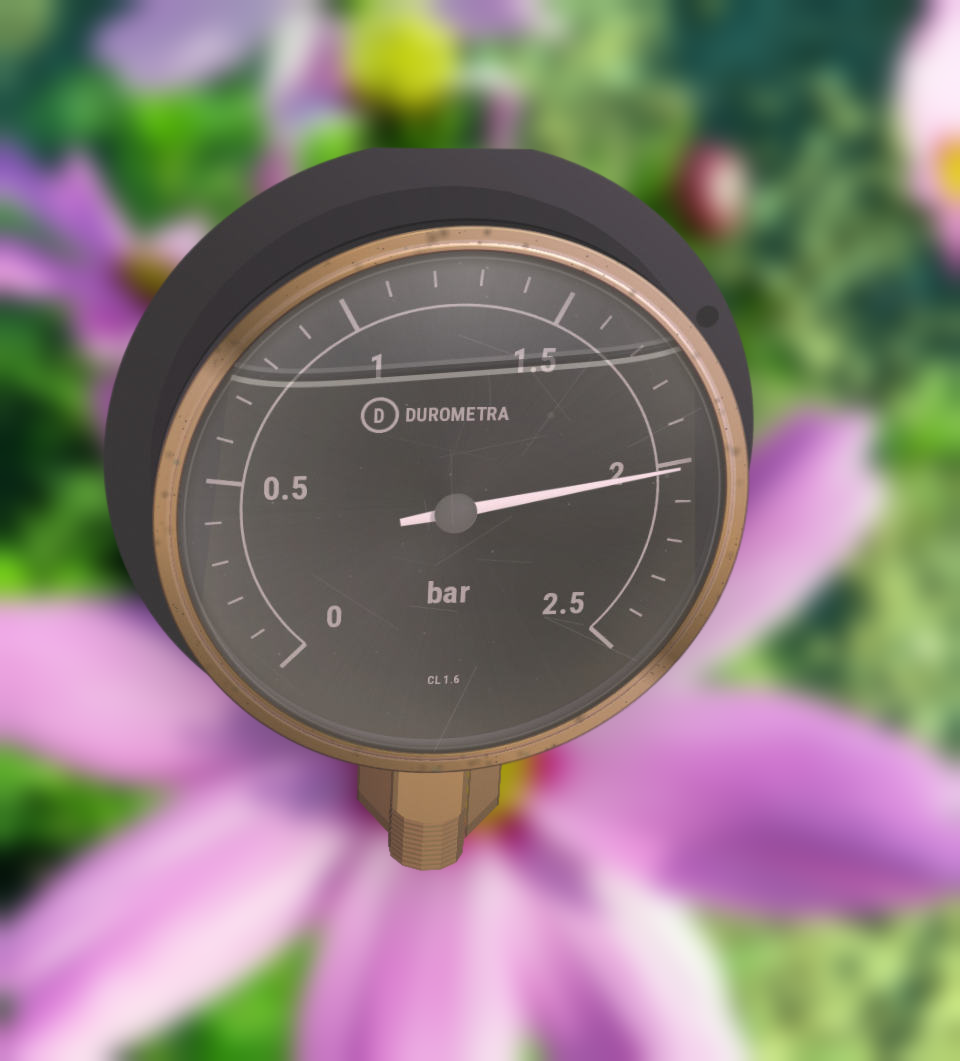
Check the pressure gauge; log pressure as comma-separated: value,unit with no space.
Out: 2,bar
